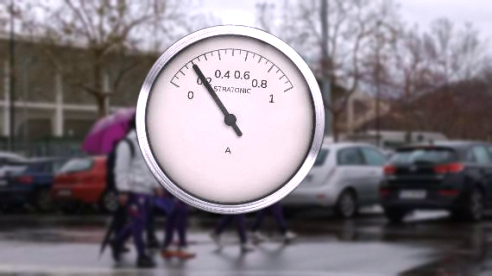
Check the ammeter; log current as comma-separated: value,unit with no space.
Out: 0.2,A
